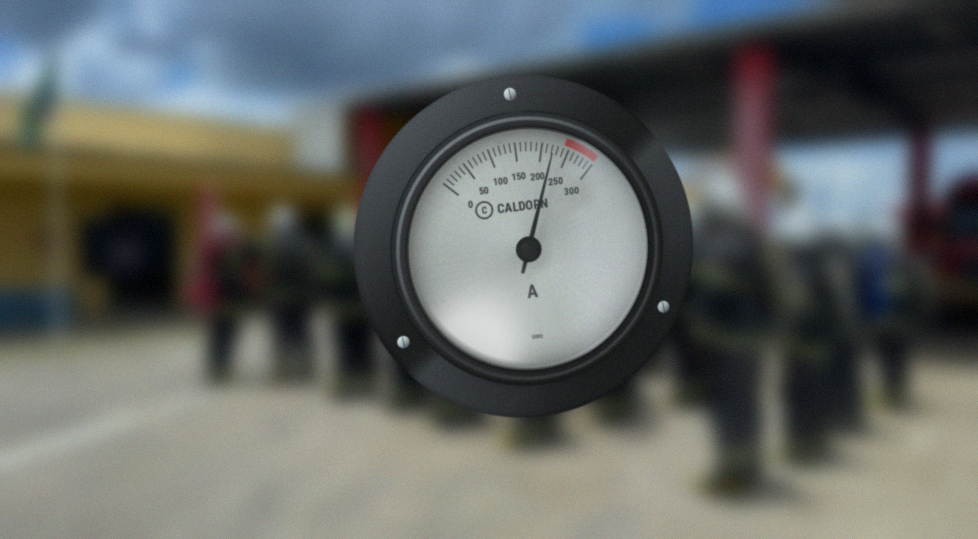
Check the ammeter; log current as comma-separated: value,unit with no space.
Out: 220,A
